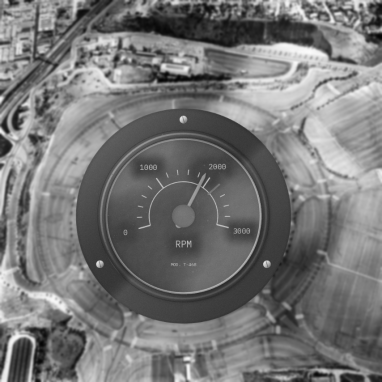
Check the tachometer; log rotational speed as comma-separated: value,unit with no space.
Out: 1900,rpm
